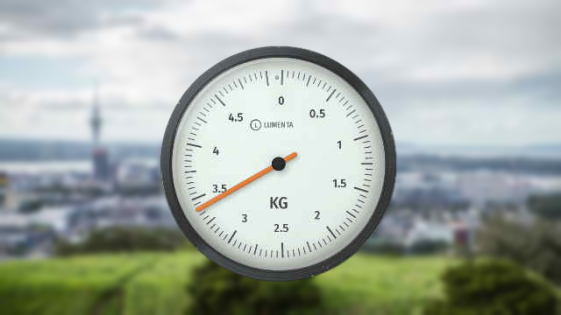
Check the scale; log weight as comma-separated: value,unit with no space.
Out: 3.4,kg
